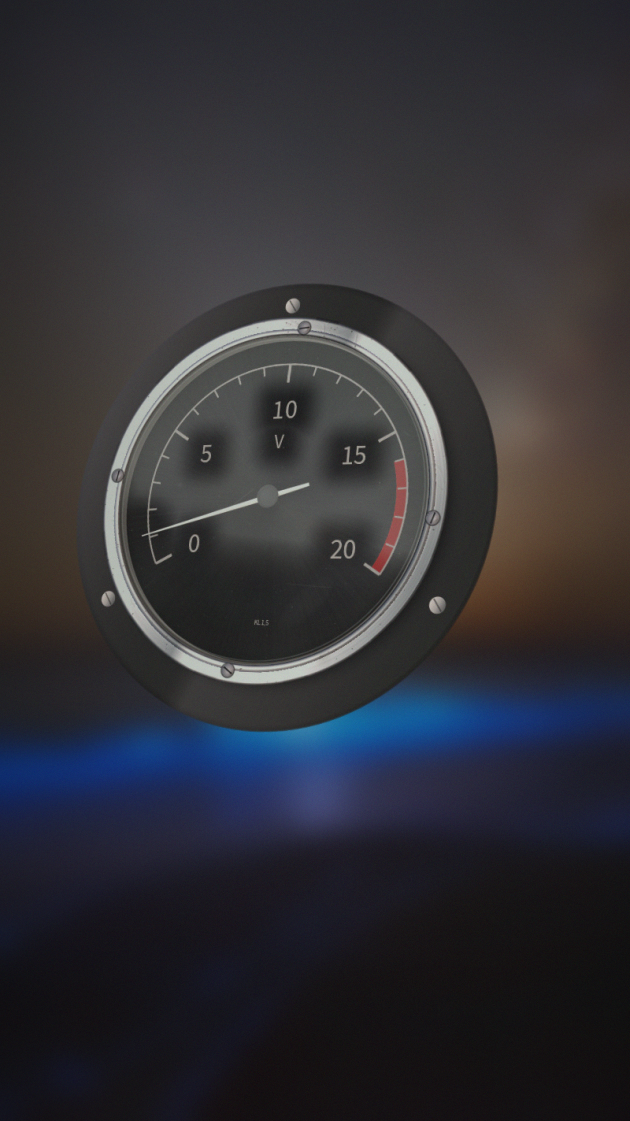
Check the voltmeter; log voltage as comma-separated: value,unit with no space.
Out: 1,V
